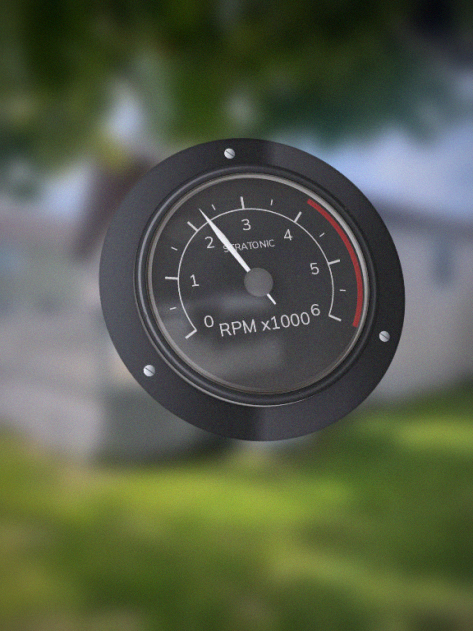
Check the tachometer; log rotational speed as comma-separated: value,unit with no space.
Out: 2250,rpm
